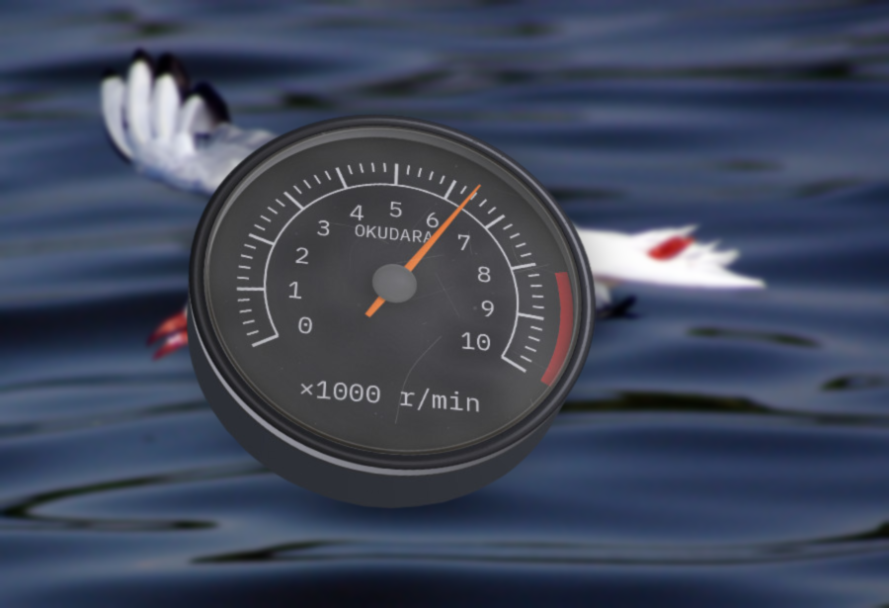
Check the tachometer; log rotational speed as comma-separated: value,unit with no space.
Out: 6400,rpm
